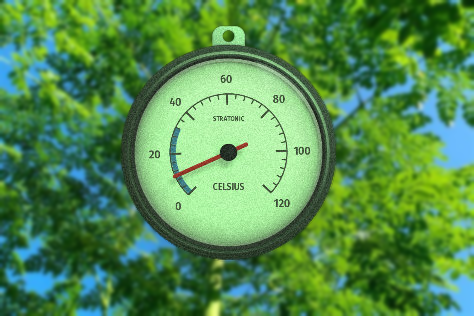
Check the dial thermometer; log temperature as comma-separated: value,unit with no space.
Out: 10,°C
